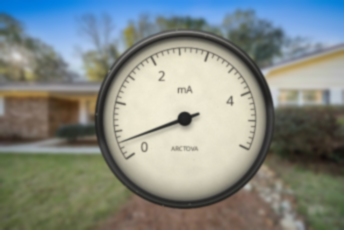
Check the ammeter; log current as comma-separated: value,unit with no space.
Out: 0.3,mA
